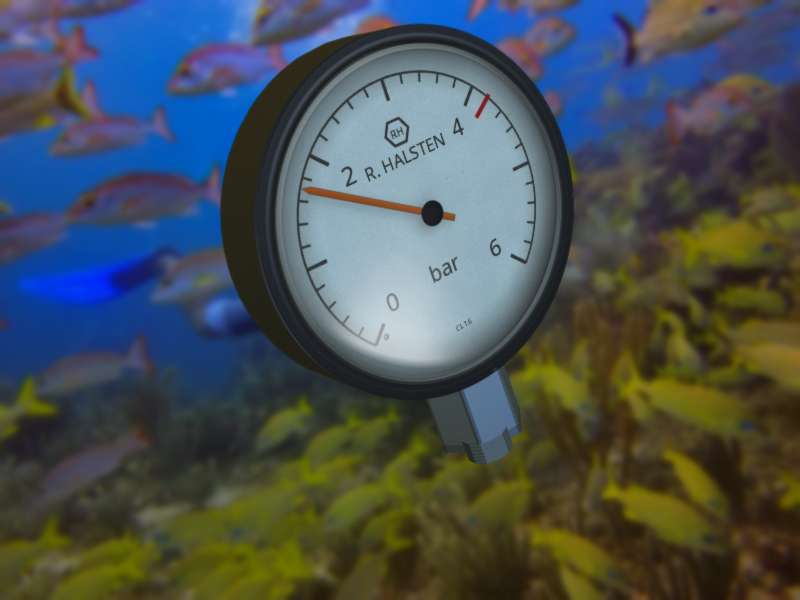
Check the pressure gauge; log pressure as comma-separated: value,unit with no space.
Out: 1.7,bar
